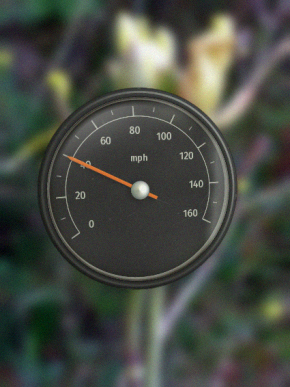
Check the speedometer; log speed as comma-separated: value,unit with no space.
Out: 40,mph
